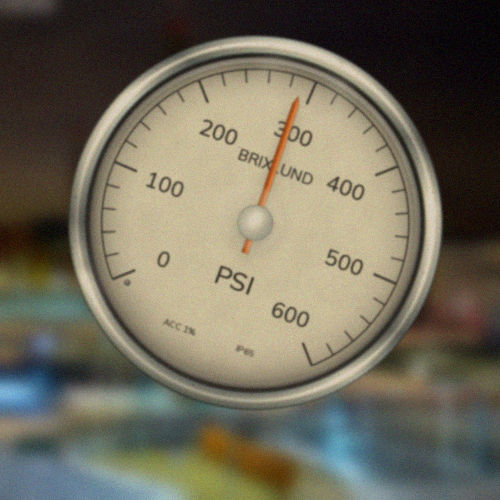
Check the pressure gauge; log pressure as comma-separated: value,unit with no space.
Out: 290,psi
